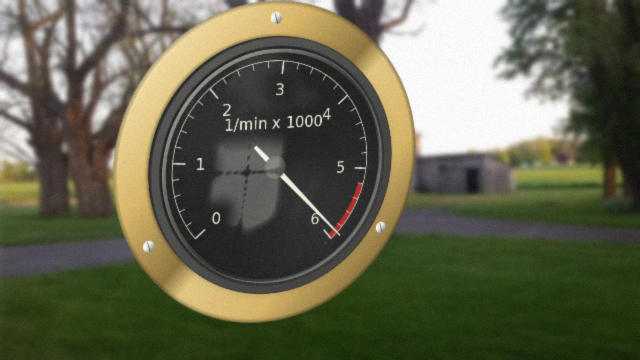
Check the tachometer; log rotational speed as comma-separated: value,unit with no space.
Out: 5900,rpm
